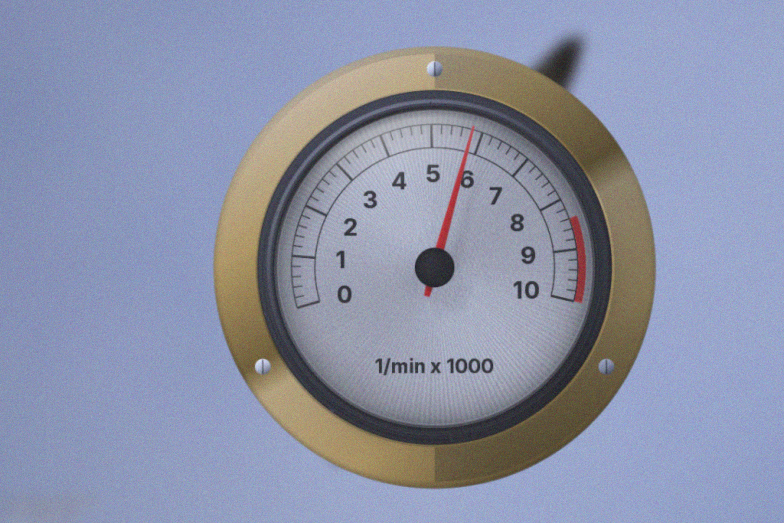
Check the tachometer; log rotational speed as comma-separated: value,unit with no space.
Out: 5800,rpm
